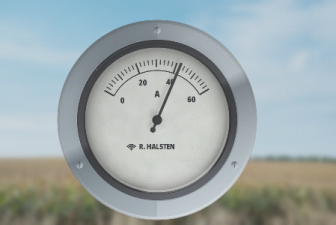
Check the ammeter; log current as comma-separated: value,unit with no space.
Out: 42,A
